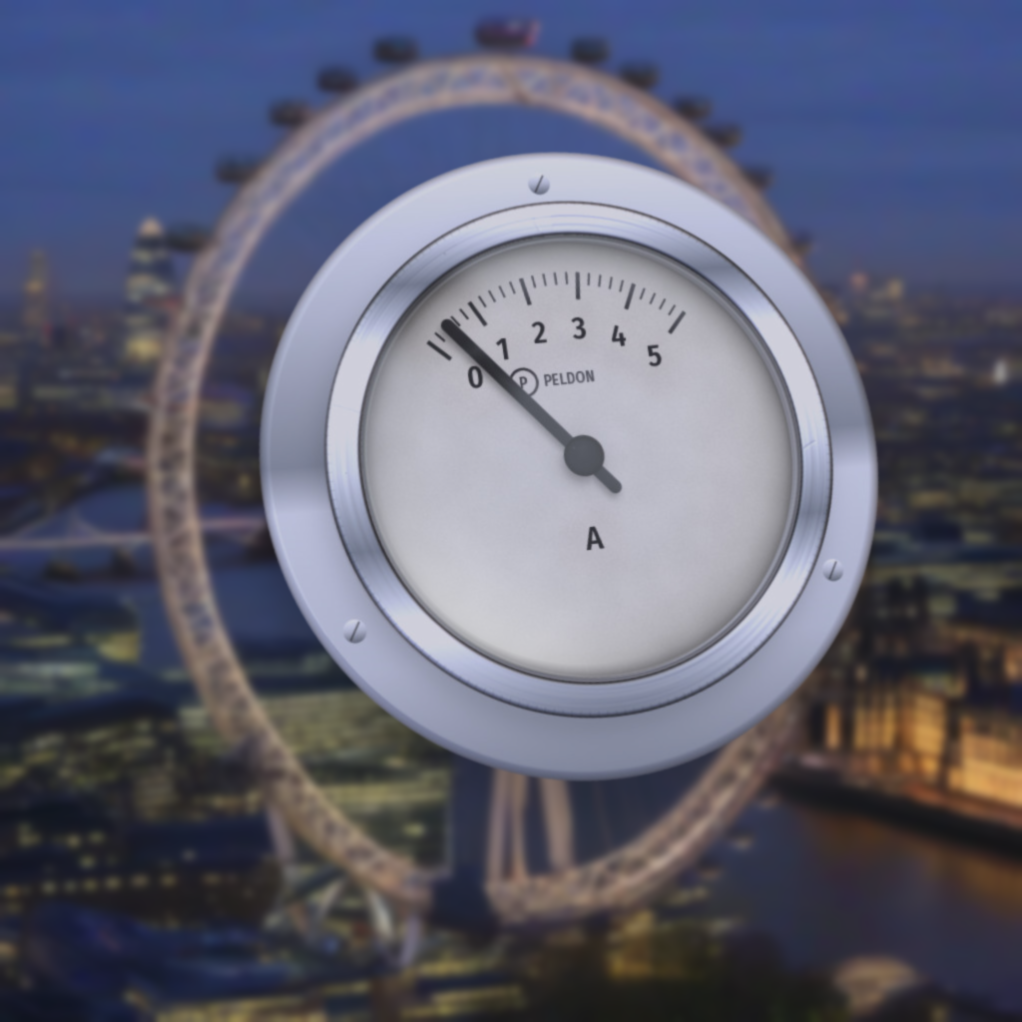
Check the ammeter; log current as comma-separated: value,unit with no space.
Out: 0.4,A
